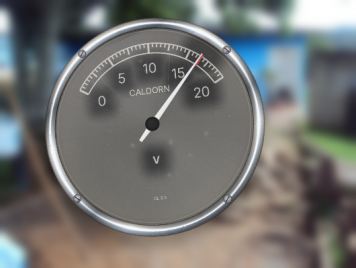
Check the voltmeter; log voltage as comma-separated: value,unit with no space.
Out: 16.5,V
